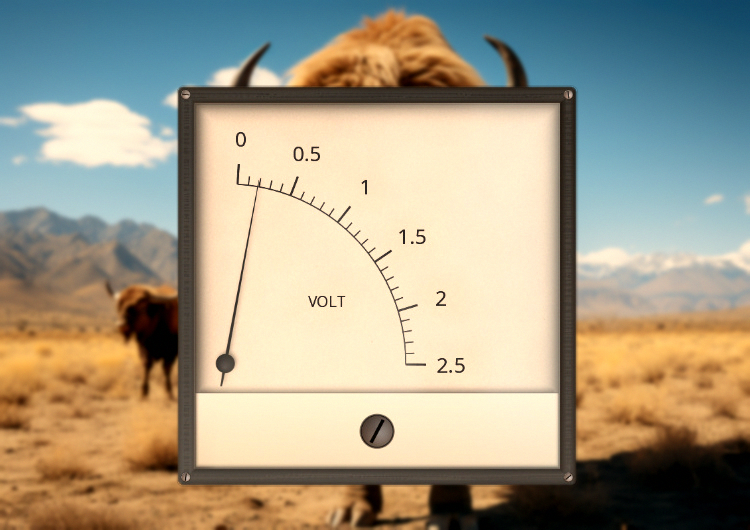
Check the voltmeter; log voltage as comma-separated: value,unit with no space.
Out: 0.2,V
